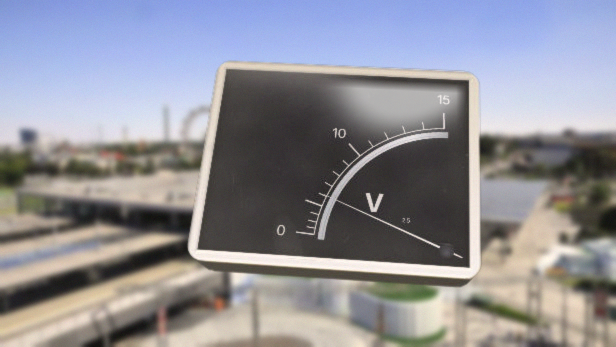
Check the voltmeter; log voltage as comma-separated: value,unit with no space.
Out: 6,V
